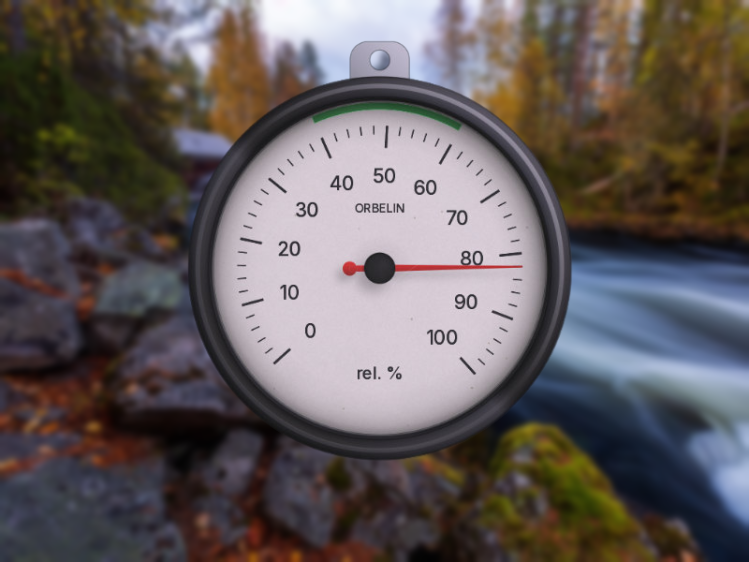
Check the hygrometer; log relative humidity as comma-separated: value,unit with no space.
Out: 82,%
